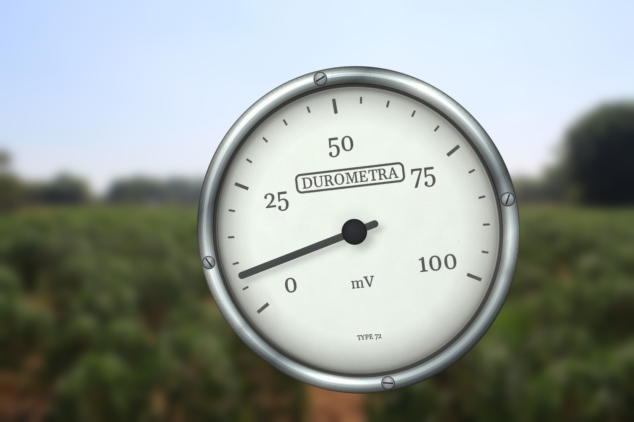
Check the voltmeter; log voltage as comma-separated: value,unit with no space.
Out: 7.5,mV
